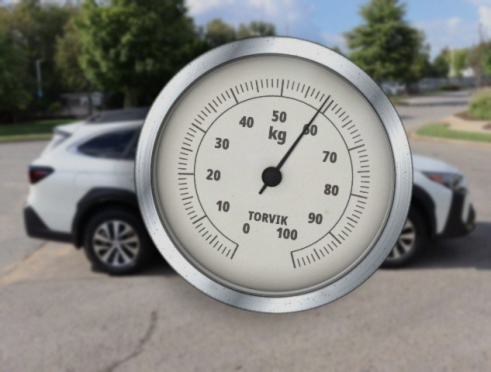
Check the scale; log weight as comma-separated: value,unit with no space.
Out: 59,kg
